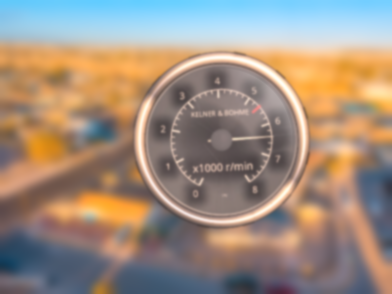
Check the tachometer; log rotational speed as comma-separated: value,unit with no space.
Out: 6400,rpm
